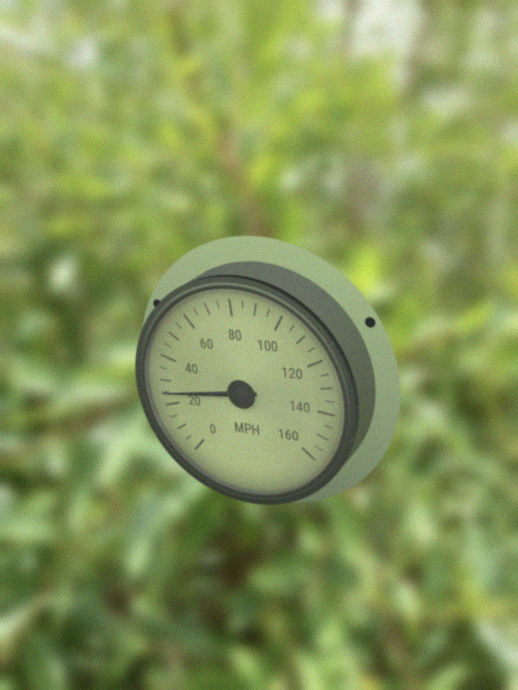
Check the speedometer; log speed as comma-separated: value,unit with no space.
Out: 25,mph
